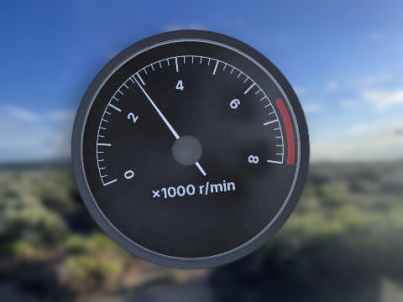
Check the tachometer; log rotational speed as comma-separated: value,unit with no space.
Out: 2900,rpm
